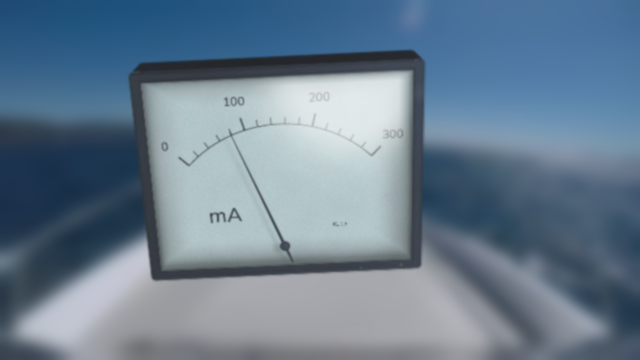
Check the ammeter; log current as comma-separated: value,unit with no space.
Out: 80,mA
